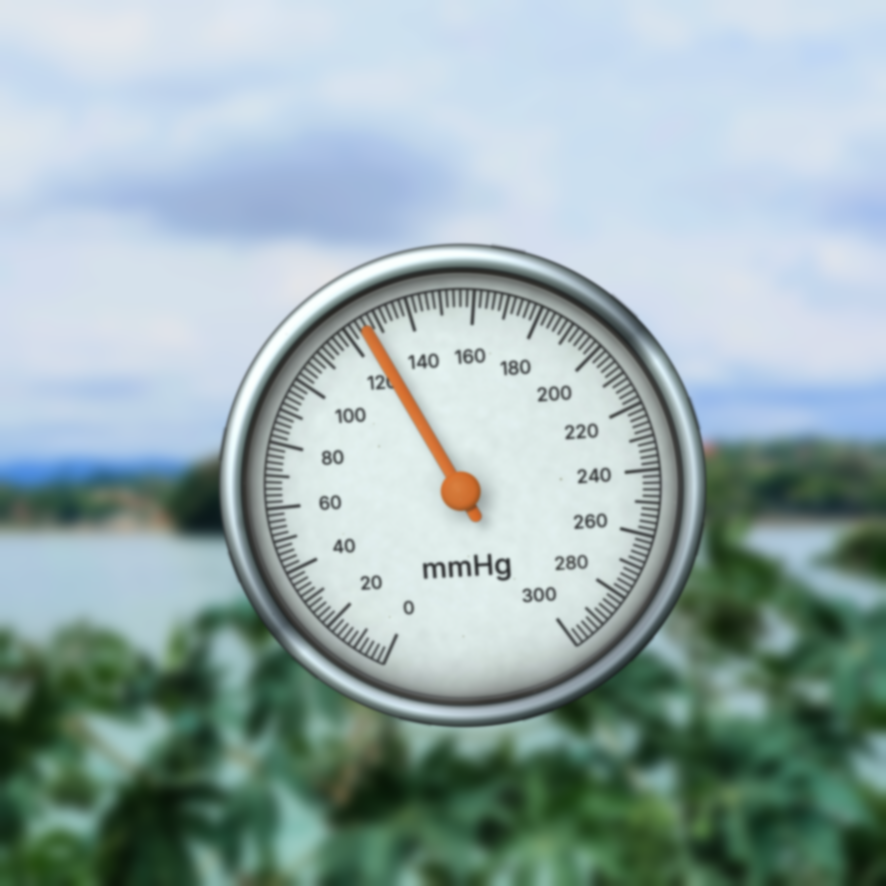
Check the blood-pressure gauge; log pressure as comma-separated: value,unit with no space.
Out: 126,mmHg
